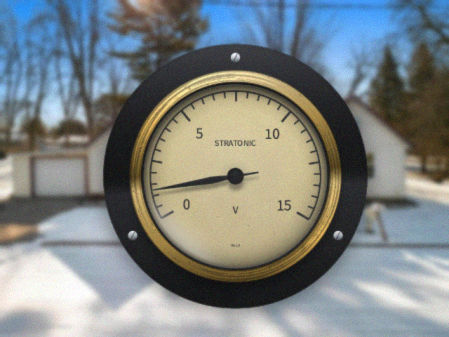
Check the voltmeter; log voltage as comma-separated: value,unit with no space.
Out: 1.25,V
